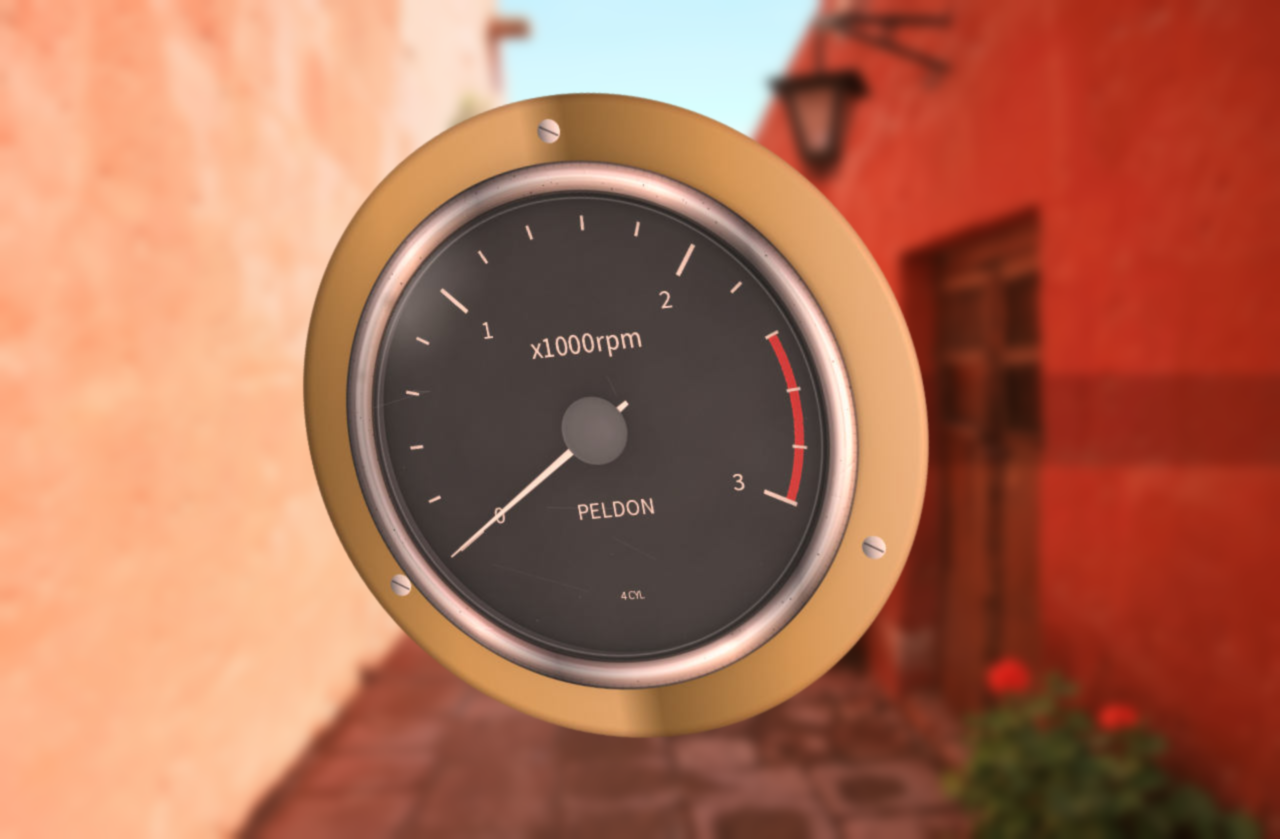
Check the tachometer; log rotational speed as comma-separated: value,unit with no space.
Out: 0,rpm
